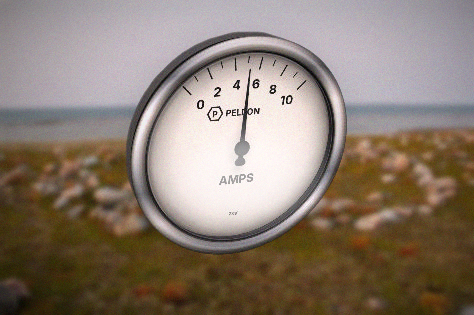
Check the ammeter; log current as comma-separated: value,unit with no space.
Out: 5,A
